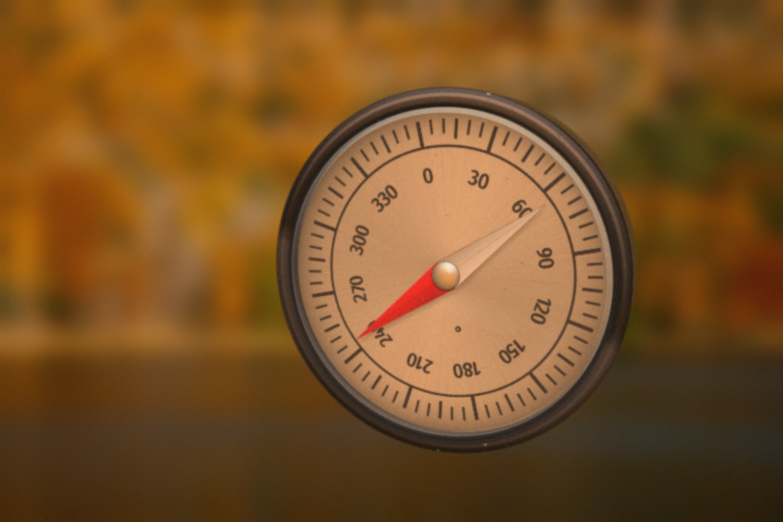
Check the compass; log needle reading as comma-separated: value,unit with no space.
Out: 245,°
